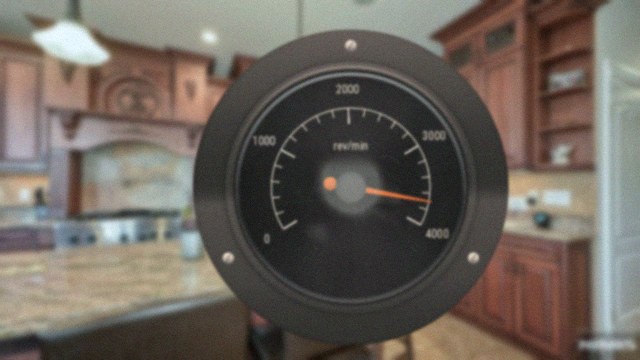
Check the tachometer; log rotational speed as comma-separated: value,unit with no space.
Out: 3700,rpm
